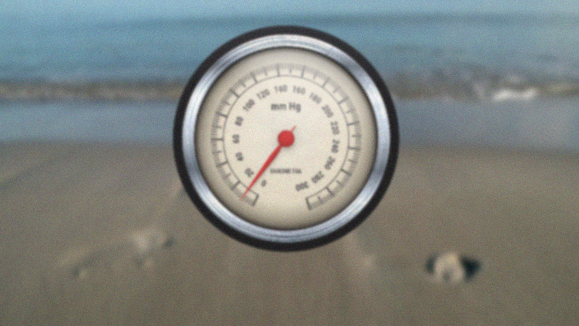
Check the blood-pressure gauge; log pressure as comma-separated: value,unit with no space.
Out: 10,mmHg
